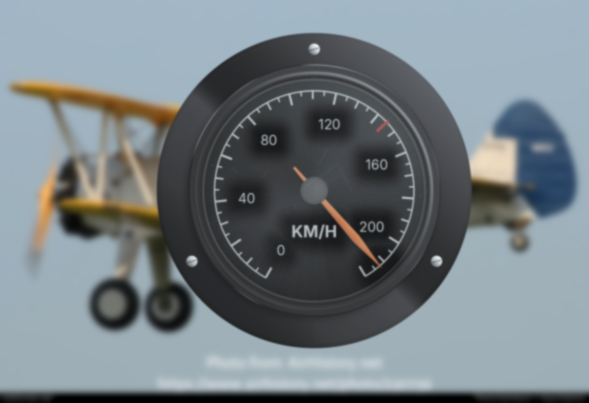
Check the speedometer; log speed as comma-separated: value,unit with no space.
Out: 212.5,km/h
